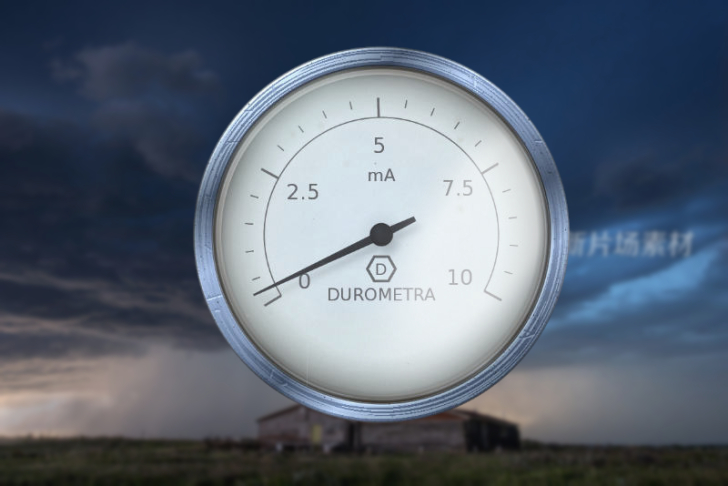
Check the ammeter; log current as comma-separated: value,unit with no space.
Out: 0.25,mA
